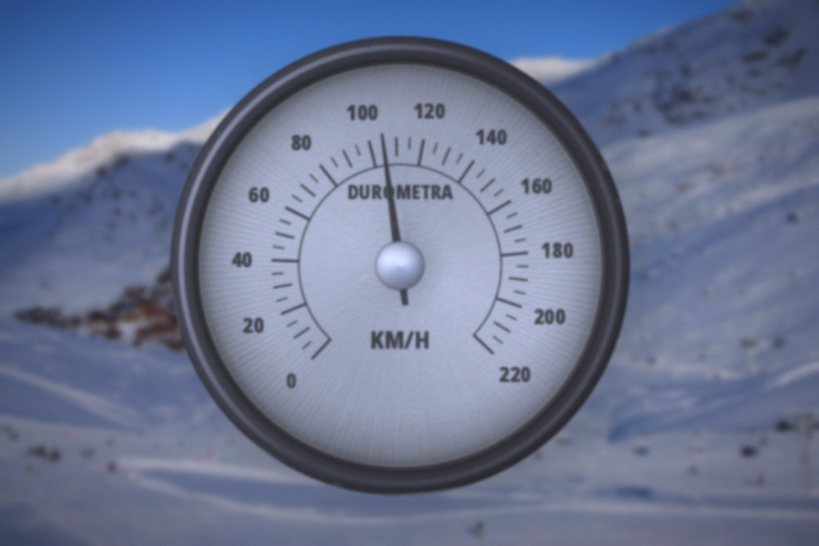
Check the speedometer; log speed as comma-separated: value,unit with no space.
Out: 105,km/h
